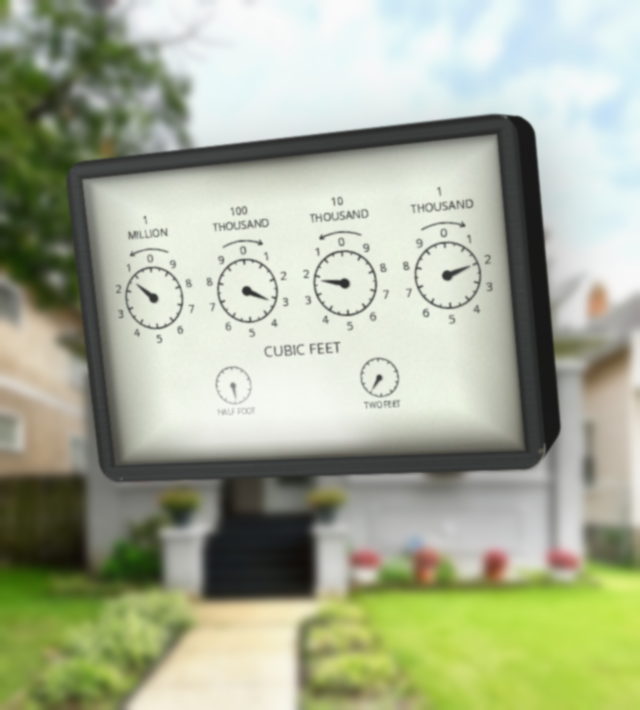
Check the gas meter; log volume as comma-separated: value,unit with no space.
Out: 132200,ft³
